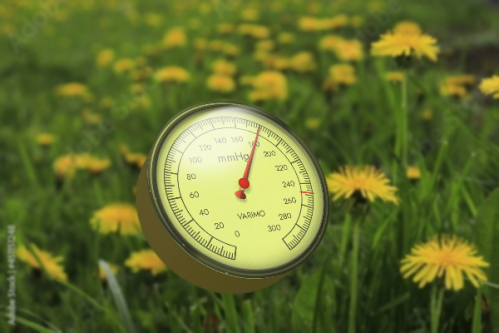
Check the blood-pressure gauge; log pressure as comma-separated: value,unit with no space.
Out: 180,mmHg
